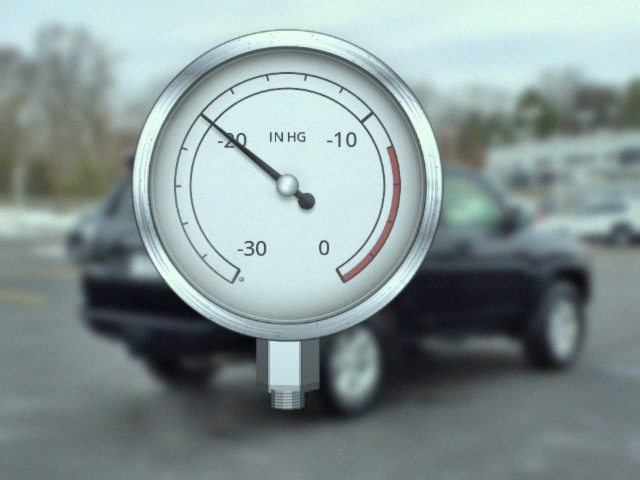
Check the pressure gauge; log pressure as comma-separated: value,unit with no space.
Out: -20,inHg
